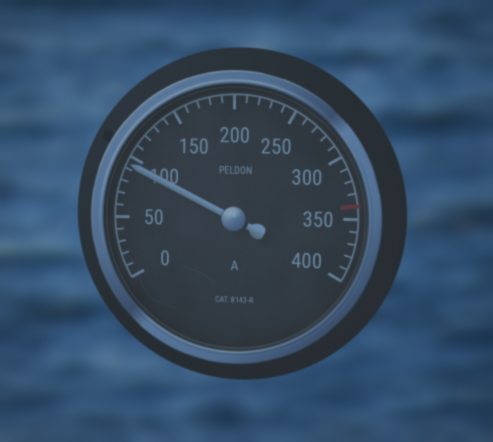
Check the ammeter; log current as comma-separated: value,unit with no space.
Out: 95,A
